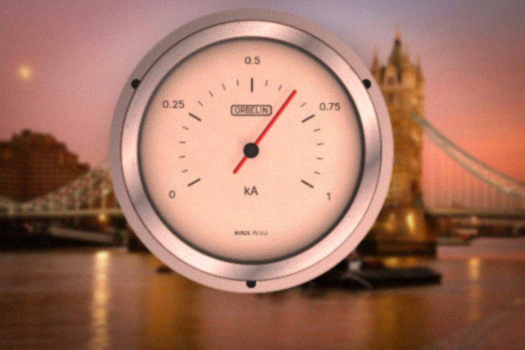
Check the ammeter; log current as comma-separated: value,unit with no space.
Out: 0.65,kA
